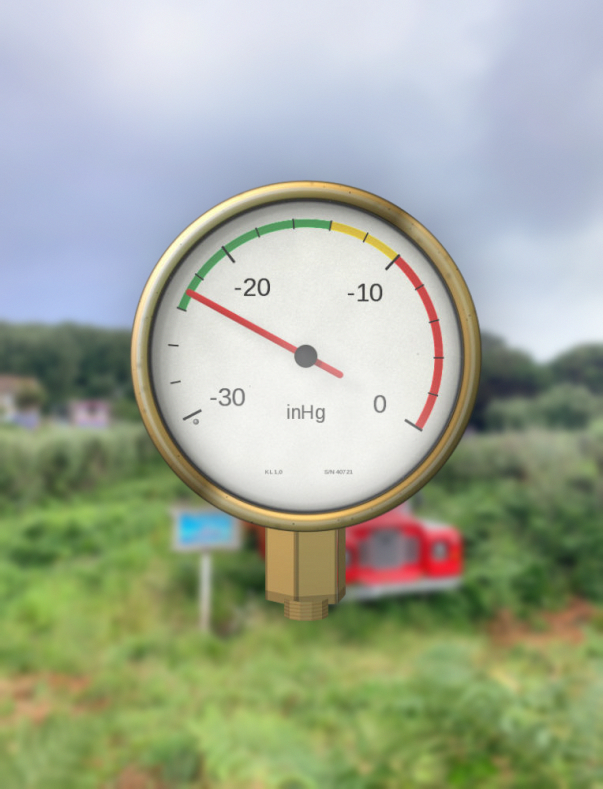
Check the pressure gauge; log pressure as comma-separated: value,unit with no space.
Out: -23,inHg
